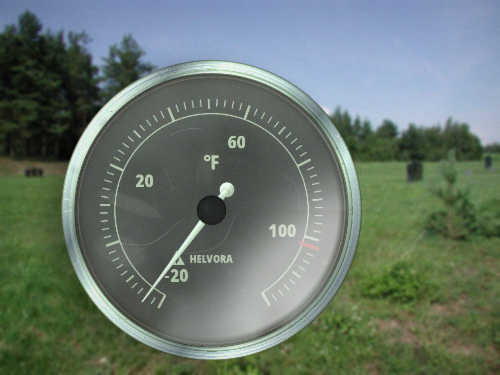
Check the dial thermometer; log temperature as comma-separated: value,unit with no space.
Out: -16,°F
